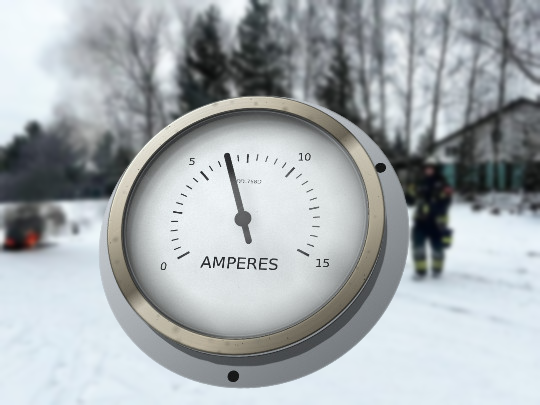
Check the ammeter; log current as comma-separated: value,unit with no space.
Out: 6.5,A
